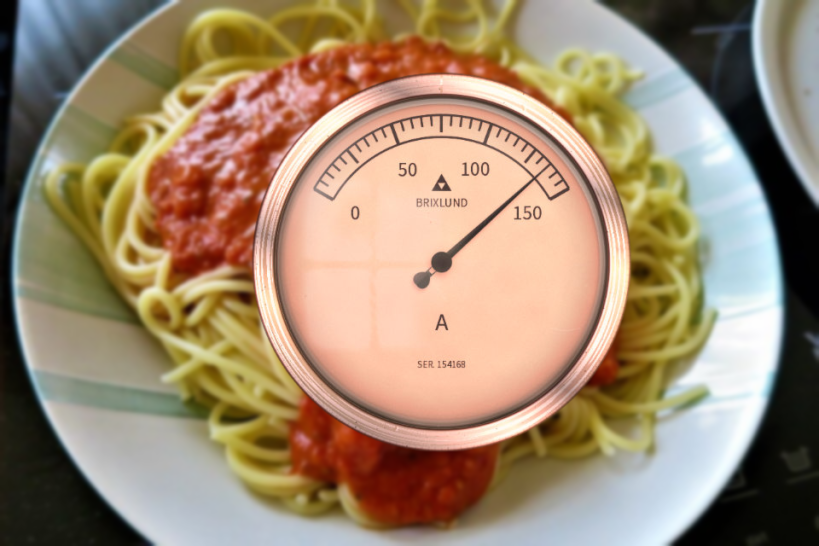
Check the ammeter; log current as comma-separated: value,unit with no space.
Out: 135,A
